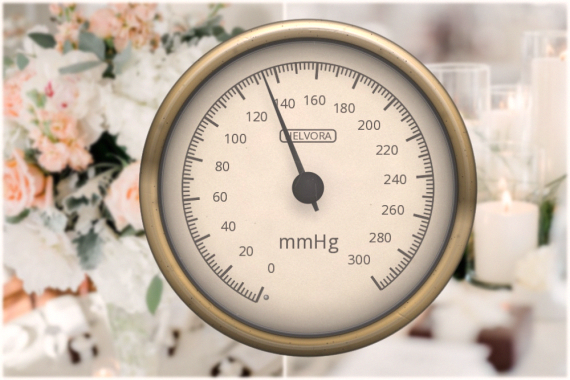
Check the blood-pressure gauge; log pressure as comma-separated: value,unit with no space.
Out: 134,mmHg
